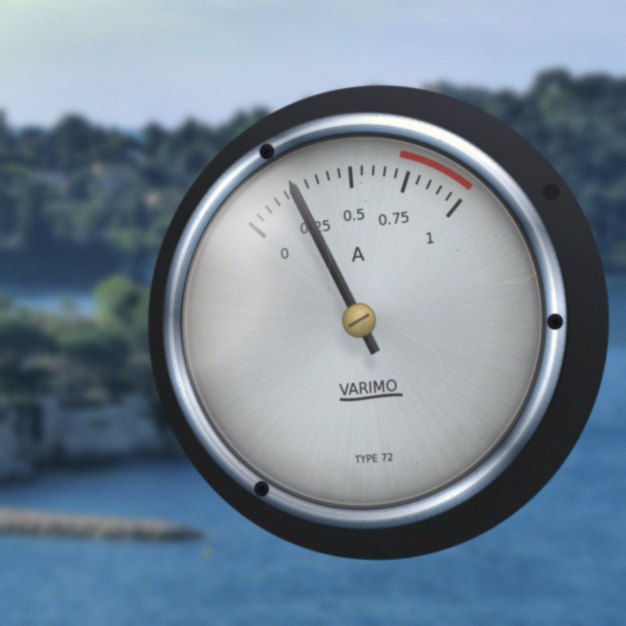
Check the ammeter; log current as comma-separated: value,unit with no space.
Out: 0.25,A
